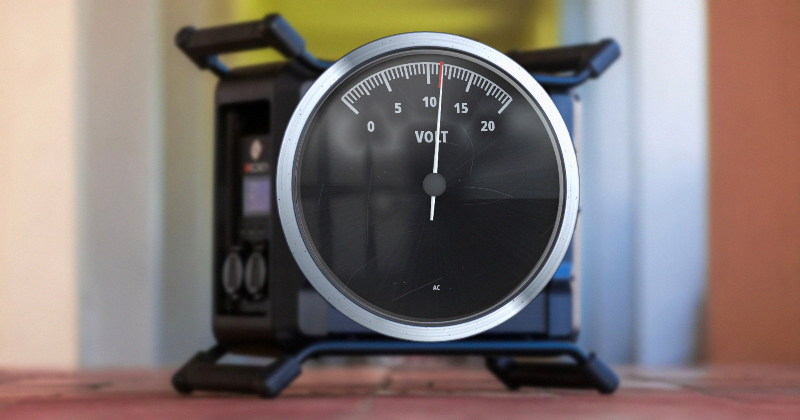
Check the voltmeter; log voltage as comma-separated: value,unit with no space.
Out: 11.5,V
